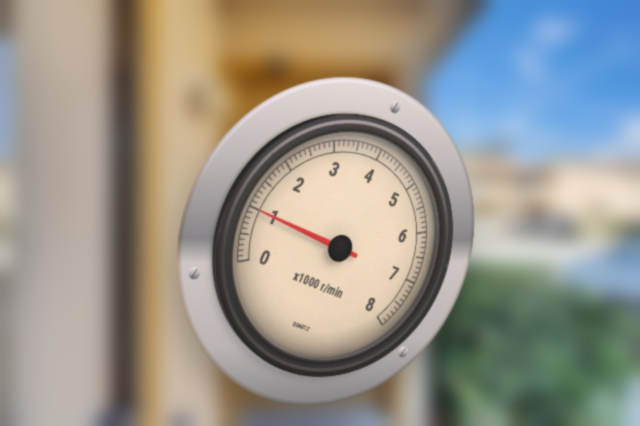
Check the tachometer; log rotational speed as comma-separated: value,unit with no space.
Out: 1000,rpm
